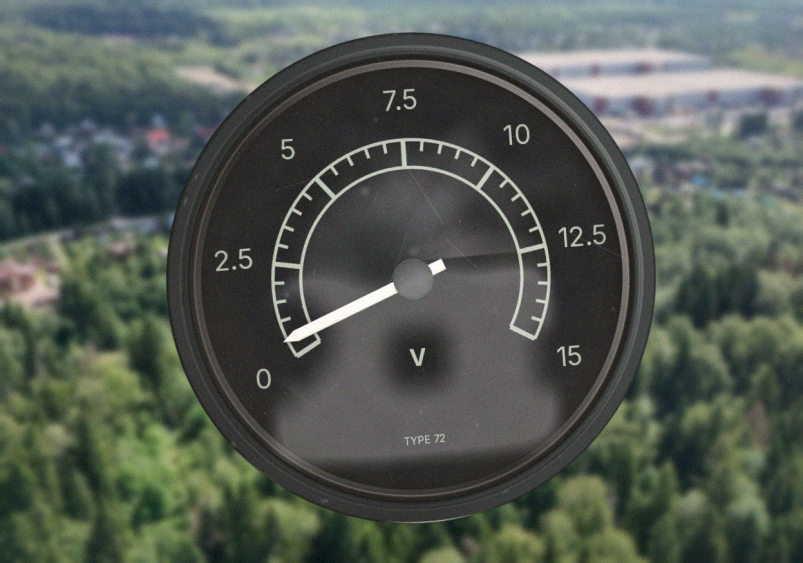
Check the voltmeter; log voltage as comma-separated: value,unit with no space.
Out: 0.5,V
